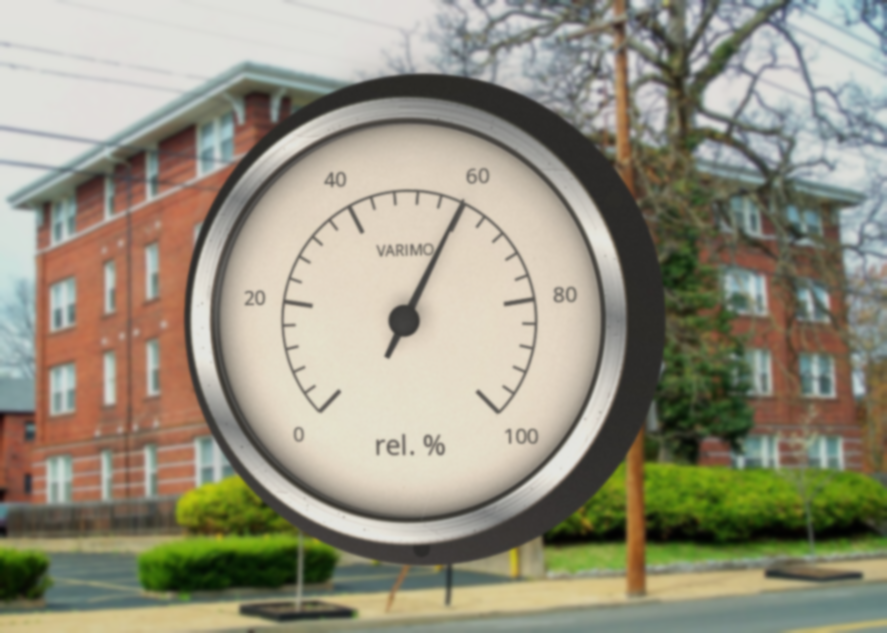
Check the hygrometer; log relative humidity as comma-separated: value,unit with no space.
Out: 60,%
